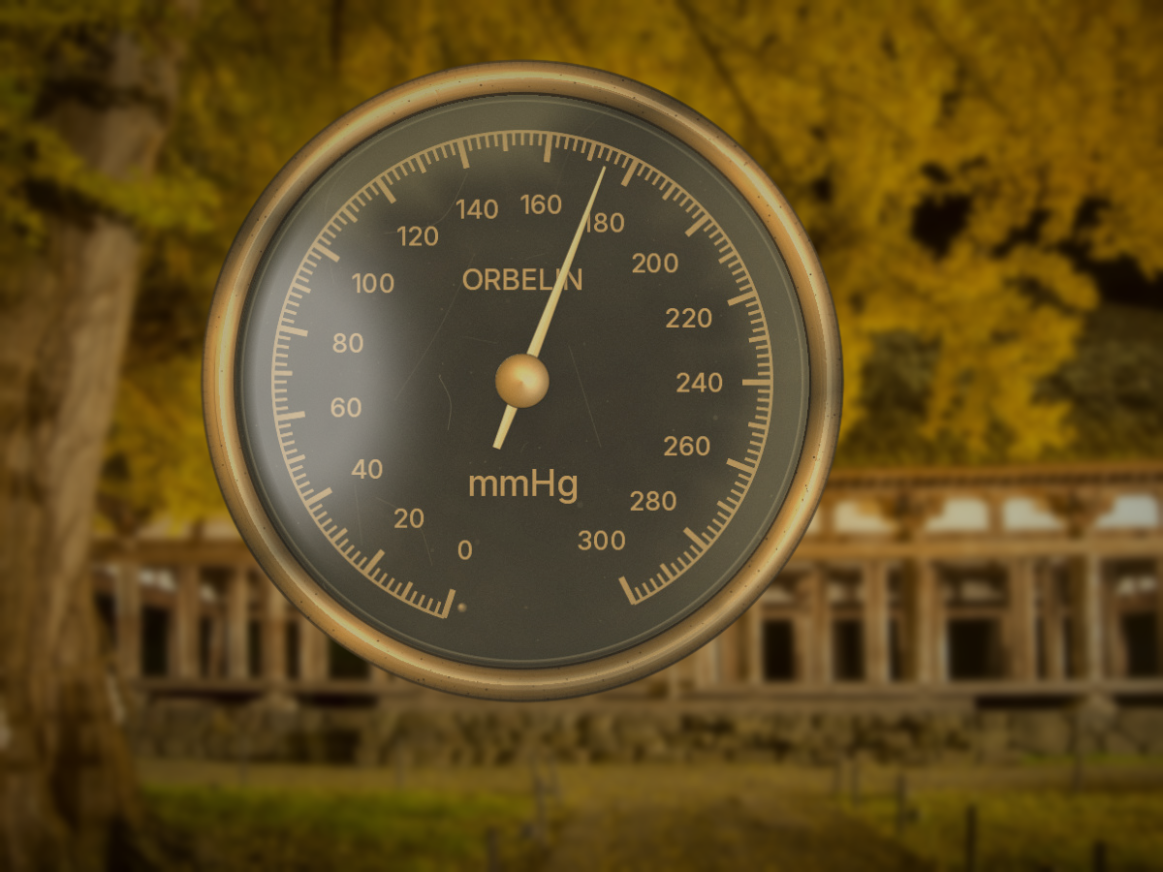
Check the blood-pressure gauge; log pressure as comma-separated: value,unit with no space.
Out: 174,mmHg
